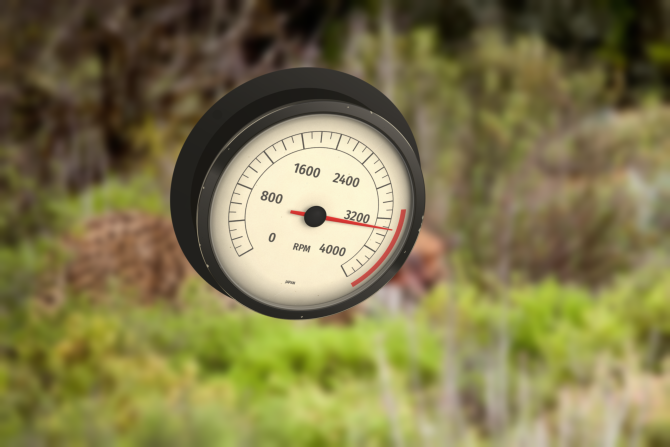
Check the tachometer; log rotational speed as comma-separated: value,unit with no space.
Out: 3300,rpm
